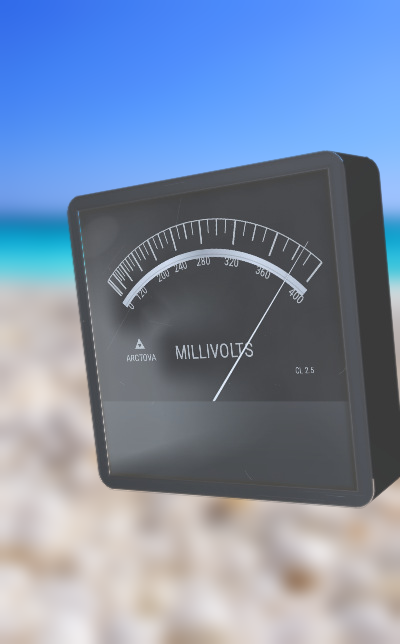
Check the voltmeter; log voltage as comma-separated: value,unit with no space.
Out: 385,mV
